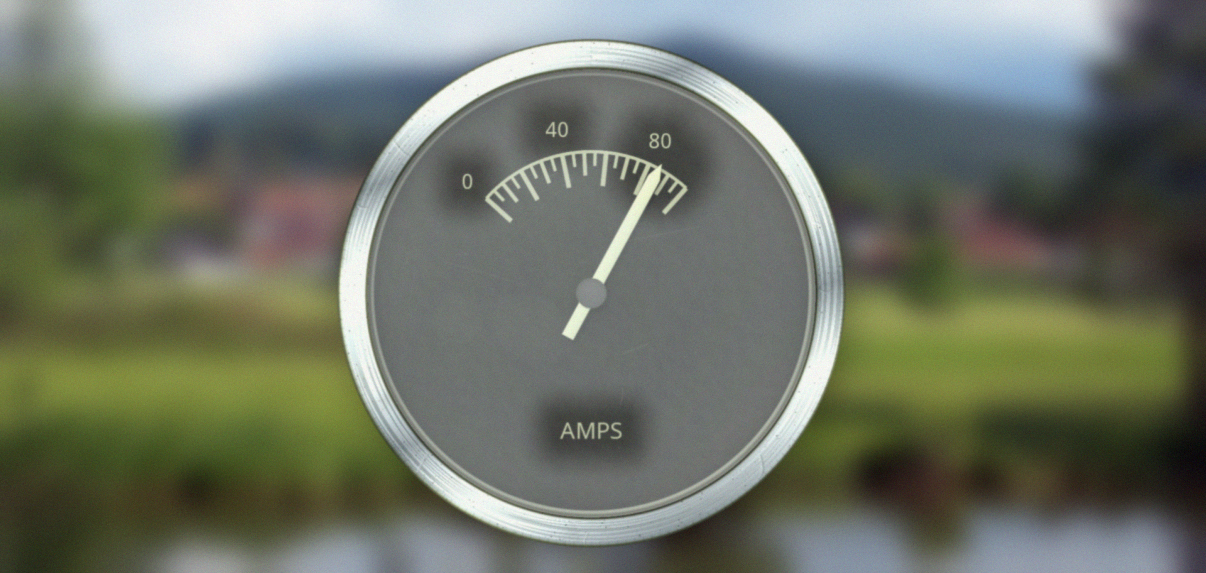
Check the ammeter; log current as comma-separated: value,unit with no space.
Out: 85,A
